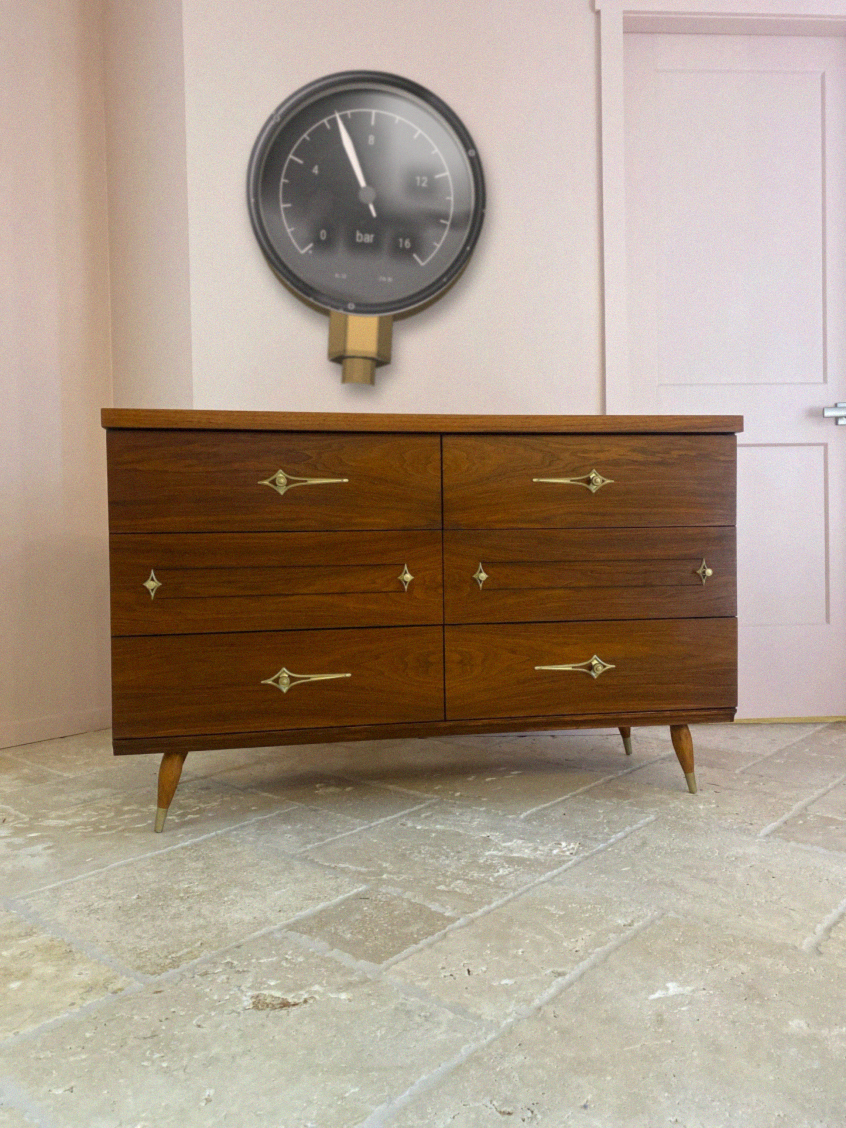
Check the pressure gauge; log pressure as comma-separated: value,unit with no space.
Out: 6.5,bar
